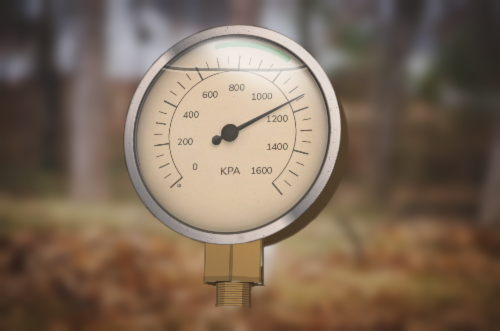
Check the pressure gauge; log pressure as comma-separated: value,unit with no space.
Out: 1150,kPa
